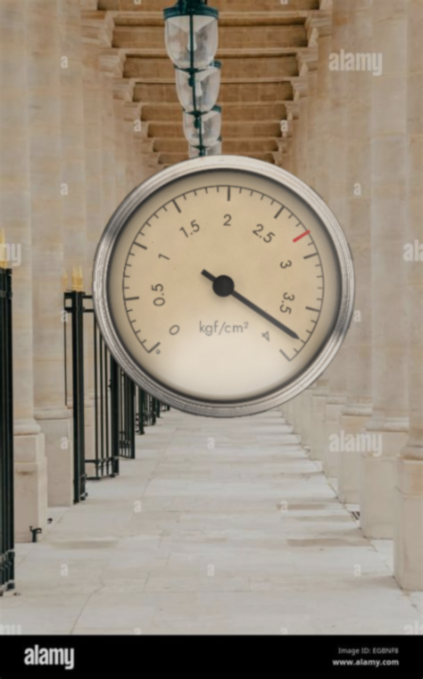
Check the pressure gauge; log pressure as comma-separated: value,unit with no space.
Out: 3.8,kg/cm²
